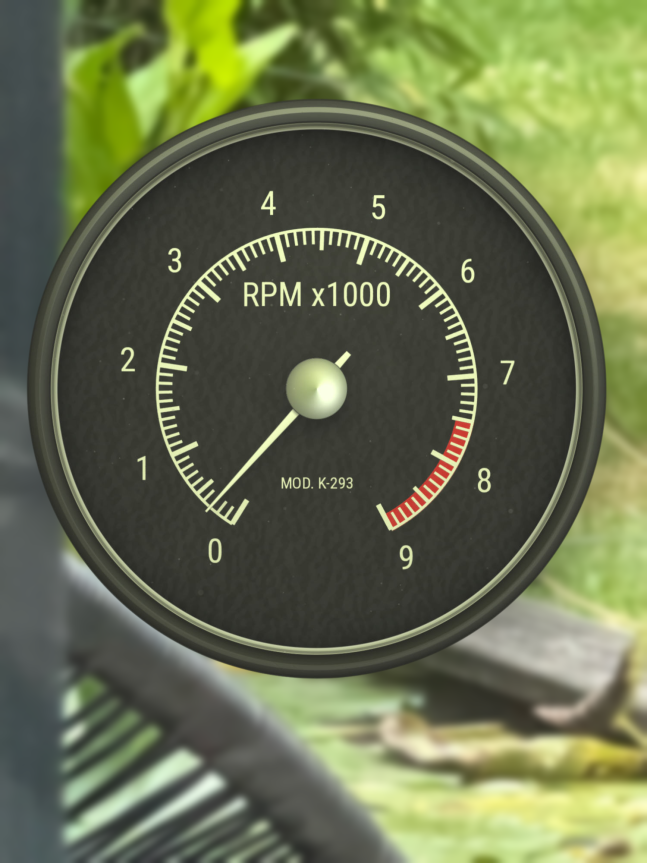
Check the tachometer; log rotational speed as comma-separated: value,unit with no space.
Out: 300,rpm
